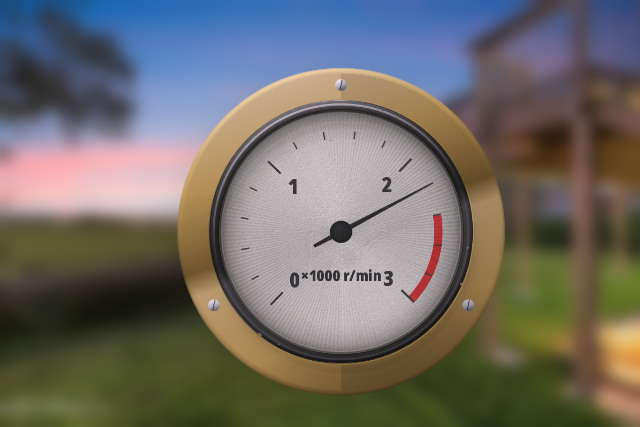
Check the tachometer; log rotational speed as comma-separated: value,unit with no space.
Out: 2200,rpm
